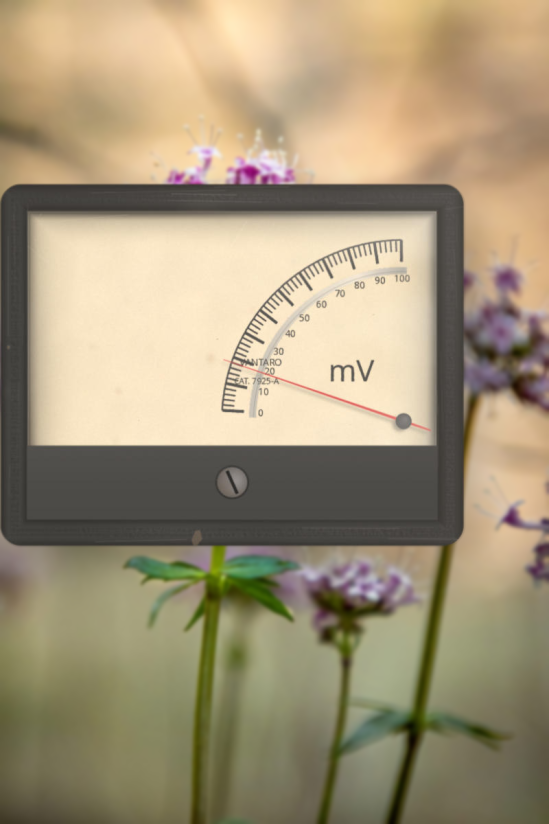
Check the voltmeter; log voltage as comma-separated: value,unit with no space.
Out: 18,mV
